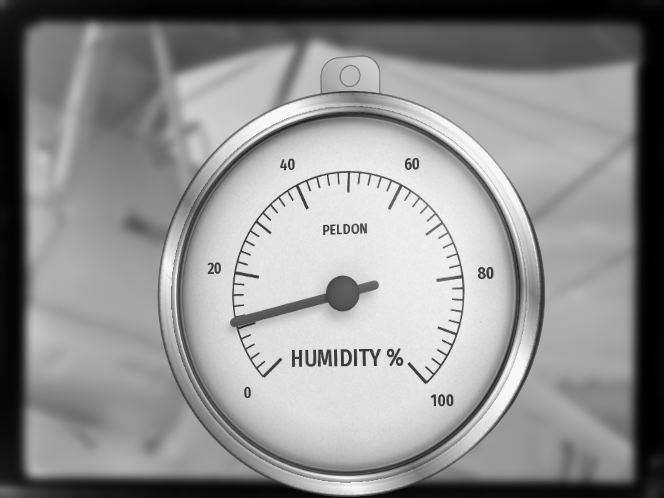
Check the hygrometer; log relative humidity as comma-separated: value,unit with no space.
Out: 11,%
